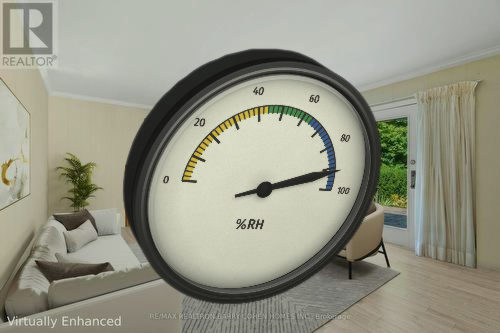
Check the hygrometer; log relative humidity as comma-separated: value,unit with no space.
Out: 90,%
